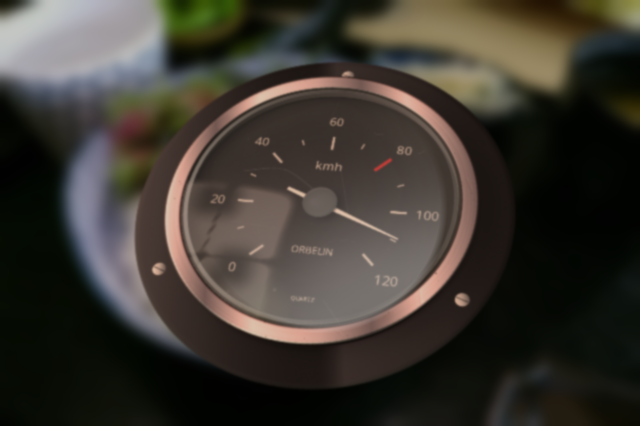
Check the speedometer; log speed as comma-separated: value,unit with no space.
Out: 110,km/h
